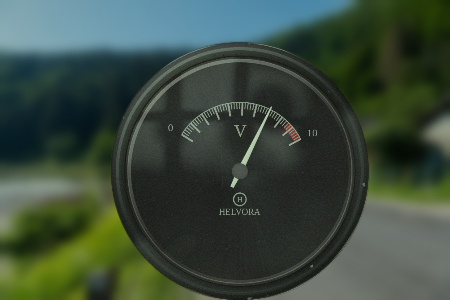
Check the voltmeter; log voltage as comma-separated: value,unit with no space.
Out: 7,V
